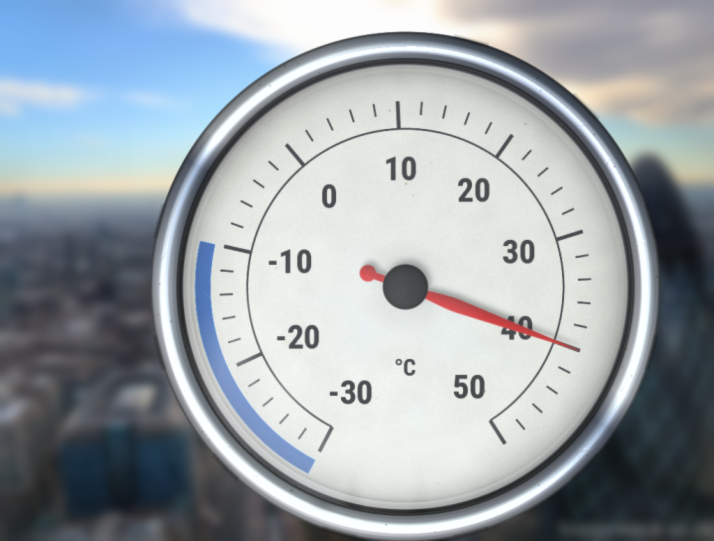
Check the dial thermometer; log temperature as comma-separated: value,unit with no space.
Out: 40,°C
